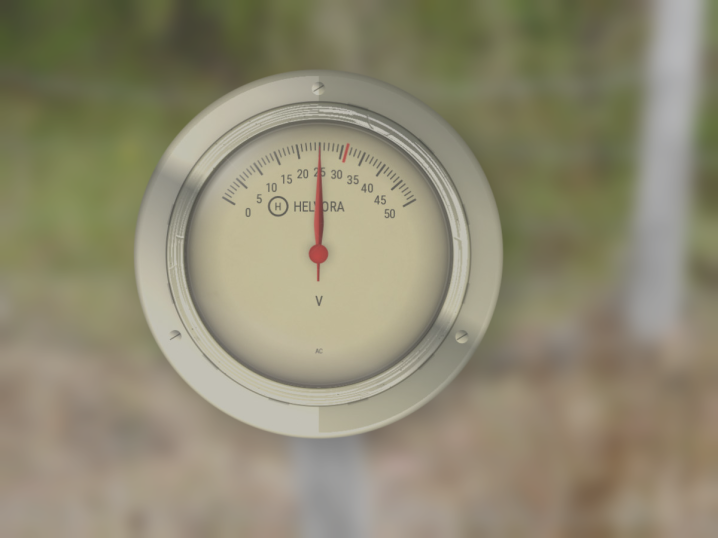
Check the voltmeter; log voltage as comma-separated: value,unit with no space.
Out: 25,V
